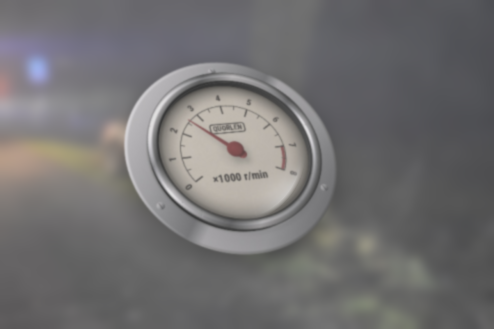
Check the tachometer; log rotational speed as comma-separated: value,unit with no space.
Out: 2500,rpm
